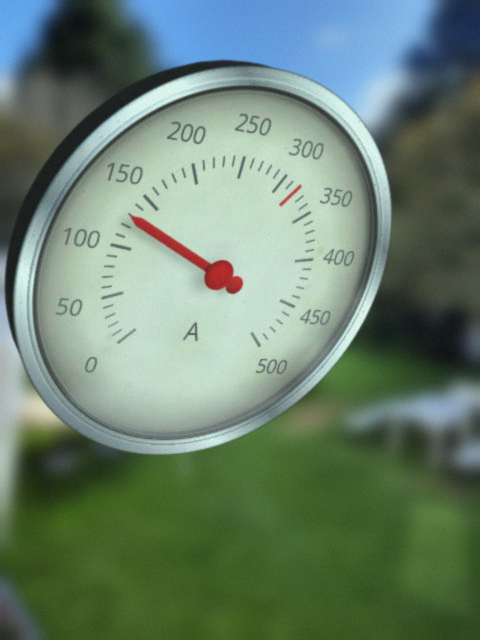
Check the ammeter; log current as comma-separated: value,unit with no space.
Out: 130,A
